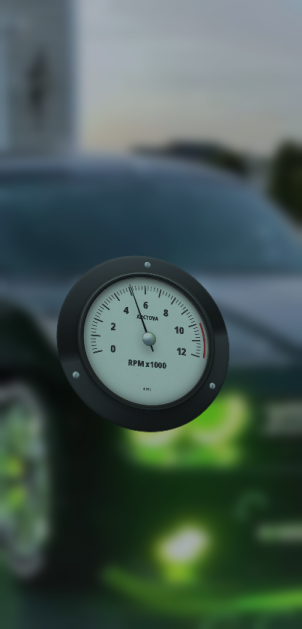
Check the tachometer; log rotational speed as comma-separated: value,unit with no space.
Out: 5000,rpm
